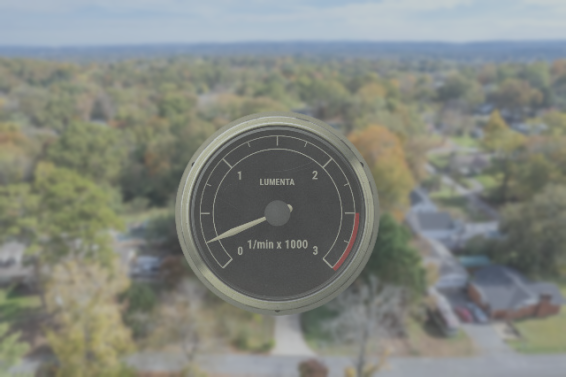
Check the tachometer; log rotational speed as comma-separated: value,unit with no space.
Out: 250,rpm
